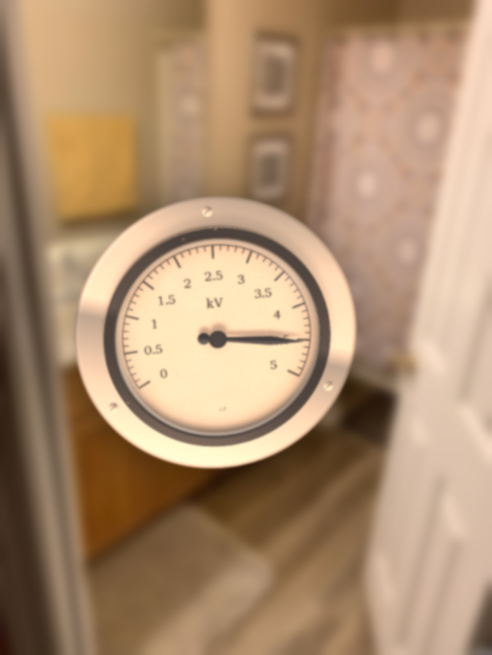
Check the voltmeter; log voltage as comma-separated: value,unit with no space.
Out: 4.5,kV
